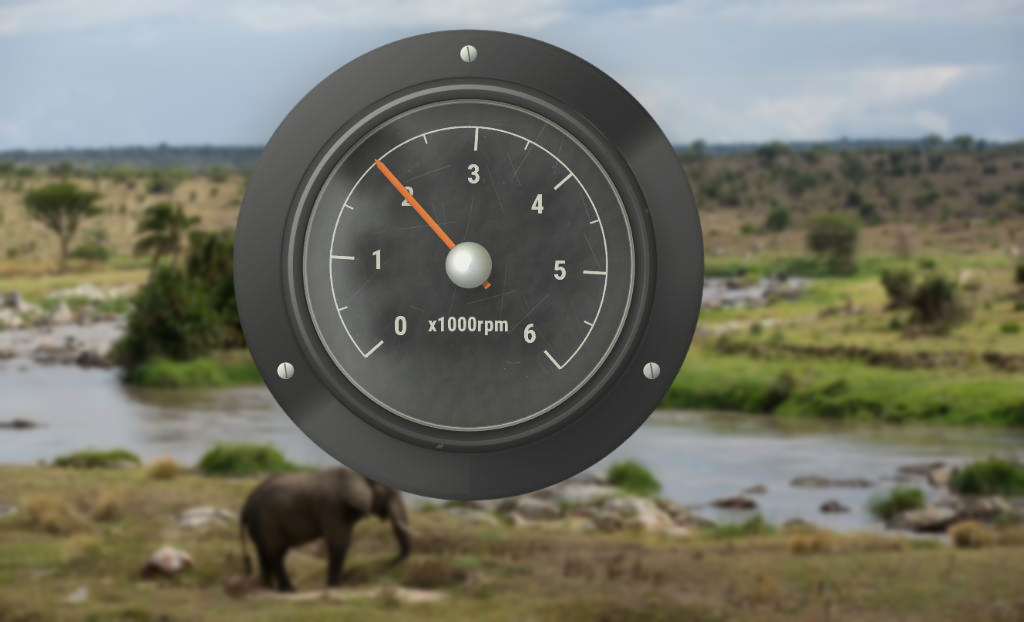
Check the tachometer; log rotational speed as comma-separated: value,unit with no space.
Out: 2000,rpm
